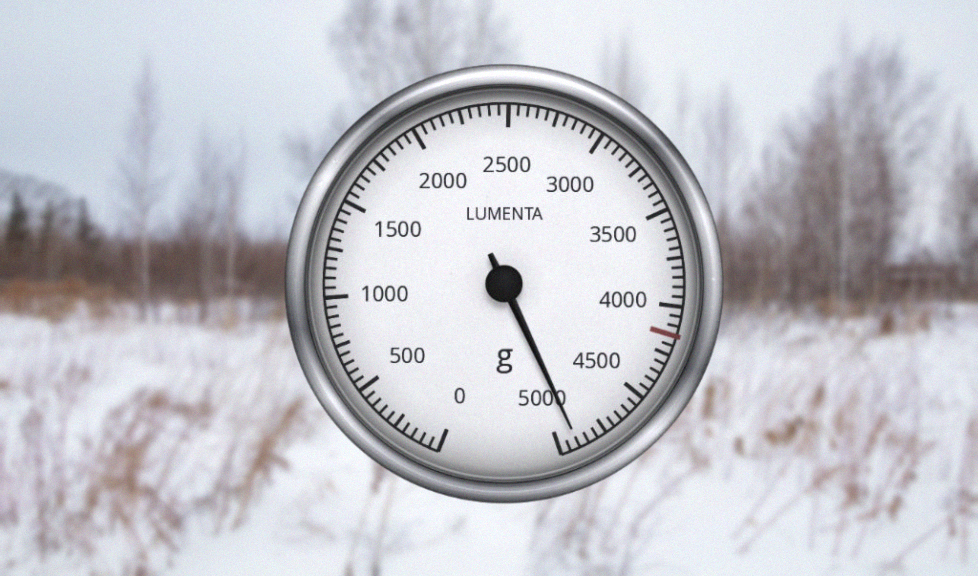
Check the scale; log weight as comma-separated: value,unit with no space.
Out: 4900,g
